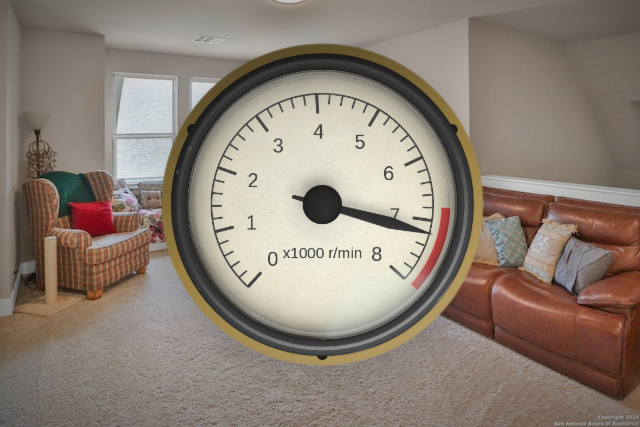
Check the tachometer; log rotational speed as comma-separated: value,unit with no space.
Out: 7200,rpm
